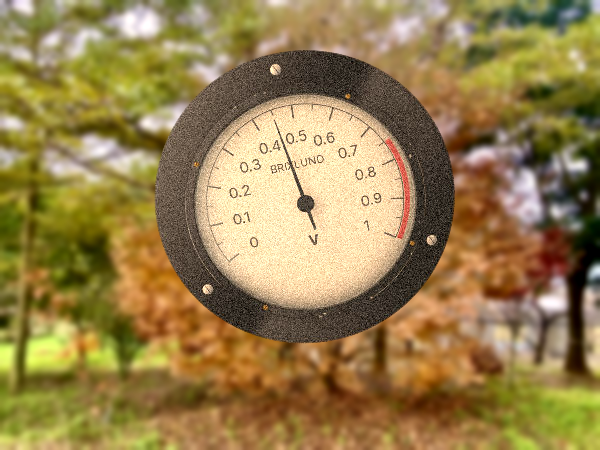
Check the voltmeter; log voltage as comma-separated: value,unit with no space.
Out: 0.45,V
